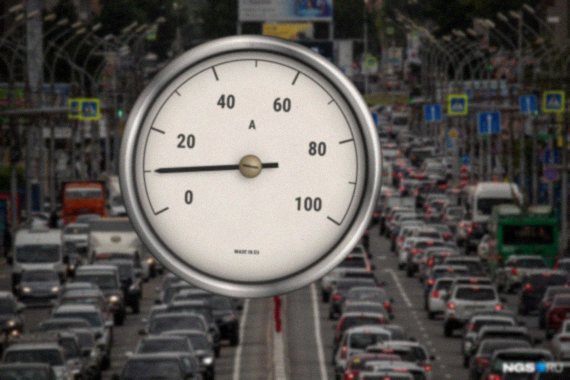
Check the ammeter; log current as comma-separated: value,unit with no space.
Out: 10,A
